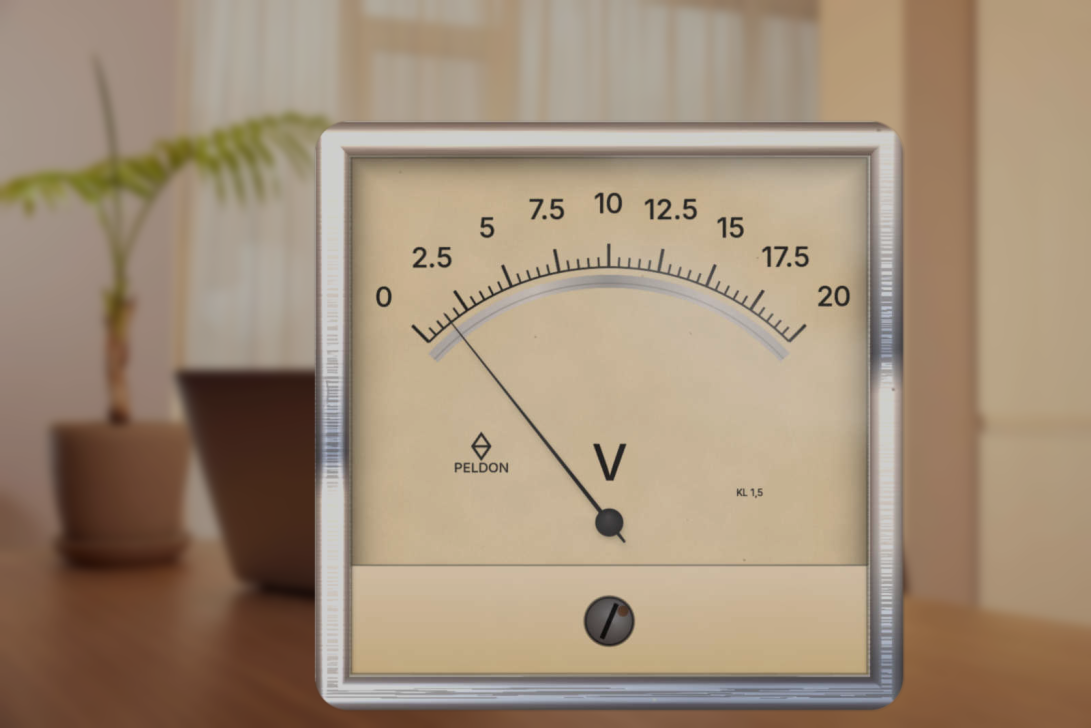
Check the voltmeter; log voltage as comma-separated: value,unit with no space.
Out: 1.5,V
